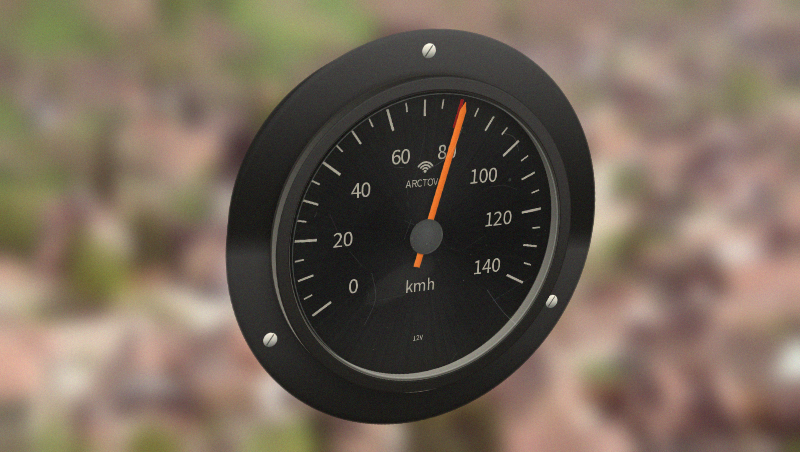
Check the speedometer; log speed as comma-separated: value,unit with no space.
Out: 80,km/h
